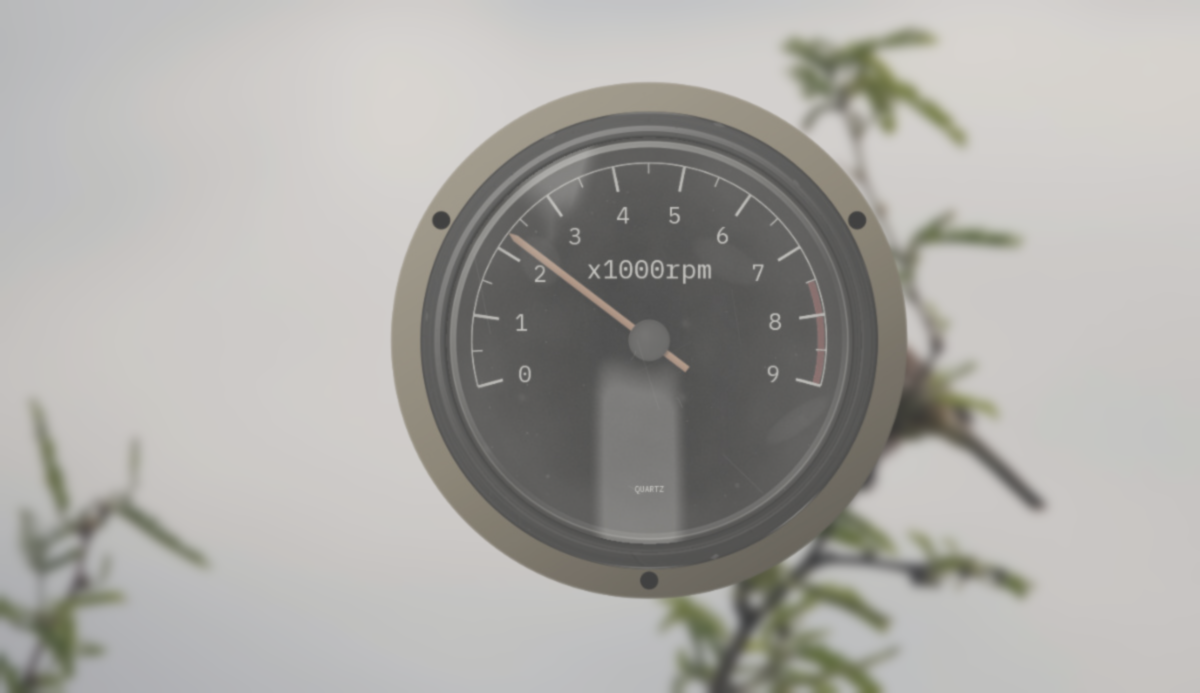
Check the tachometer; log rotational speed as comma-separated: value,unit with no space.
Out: 2250,rpm
